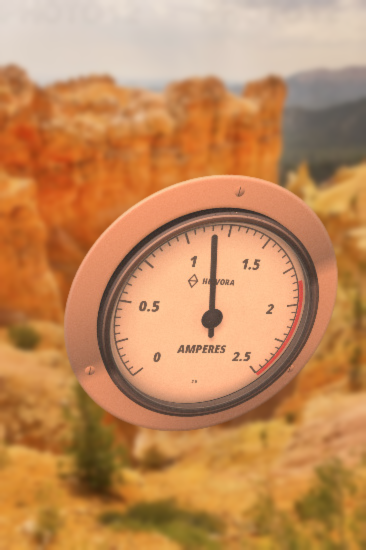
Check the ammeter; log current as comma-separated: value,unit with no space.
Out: 1.15,A
